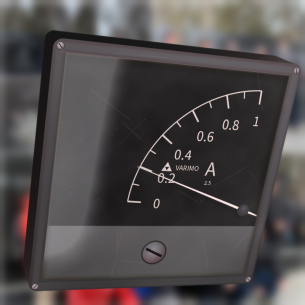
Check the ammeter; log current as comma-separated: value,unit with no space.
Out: 0.2,A
